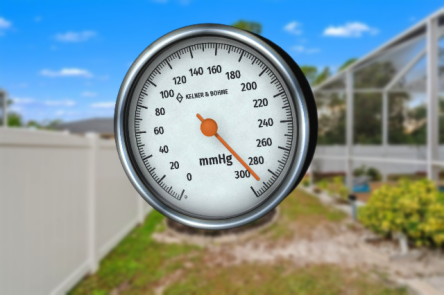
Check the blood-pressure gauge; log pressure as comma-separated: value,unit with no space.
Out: 290,mmHg
